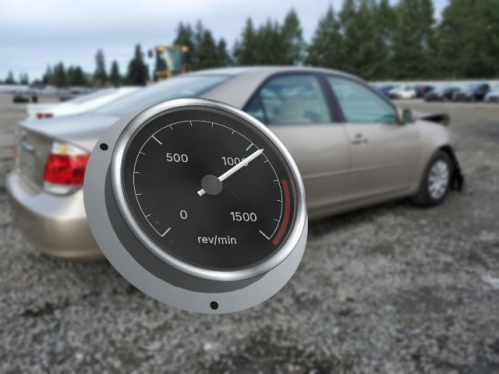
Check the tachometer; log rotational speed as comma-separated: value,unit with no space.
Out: 1050,rpm
